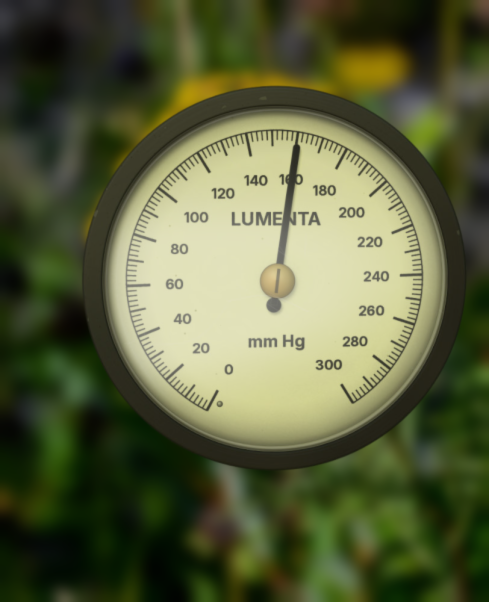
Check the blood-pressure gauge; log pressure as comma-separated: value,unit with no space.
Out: 160,mmHg
